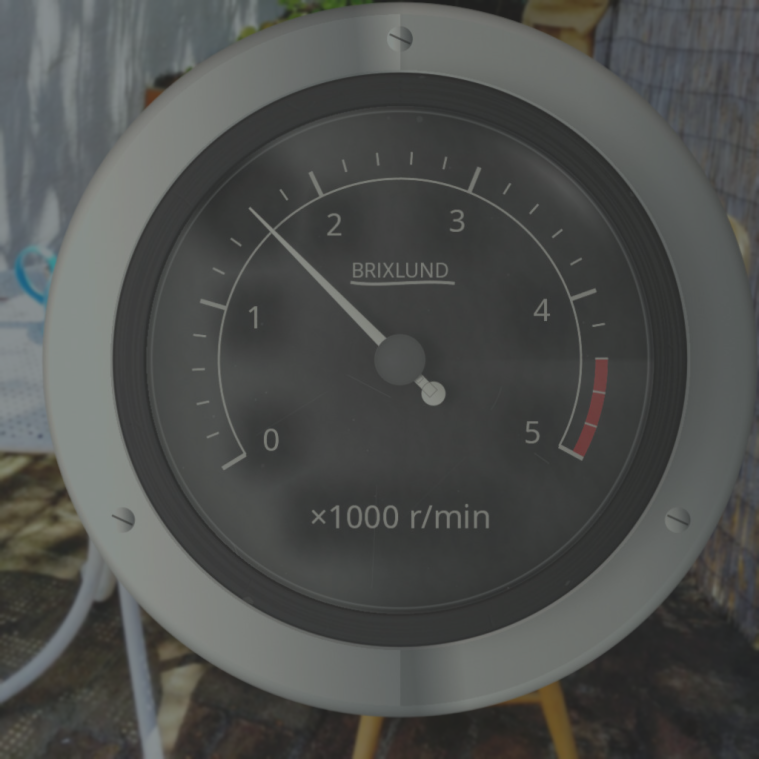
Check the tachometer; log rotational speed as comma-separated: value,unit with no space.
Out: 1600,rpm
